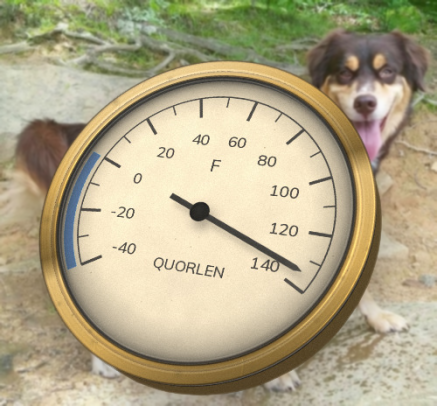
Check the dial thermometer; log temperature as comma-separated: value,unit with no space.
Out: 135,°F
